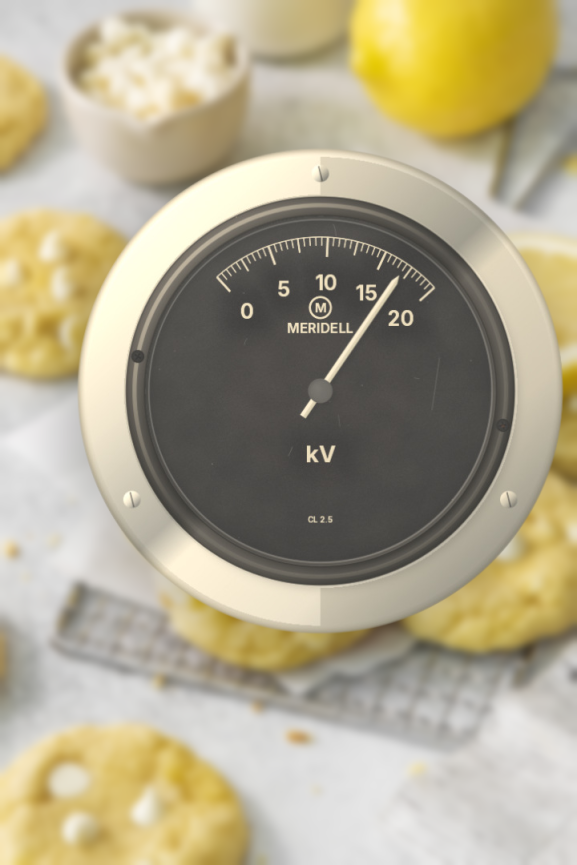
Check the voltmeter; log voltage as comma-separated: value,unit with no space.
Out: 17,kV
